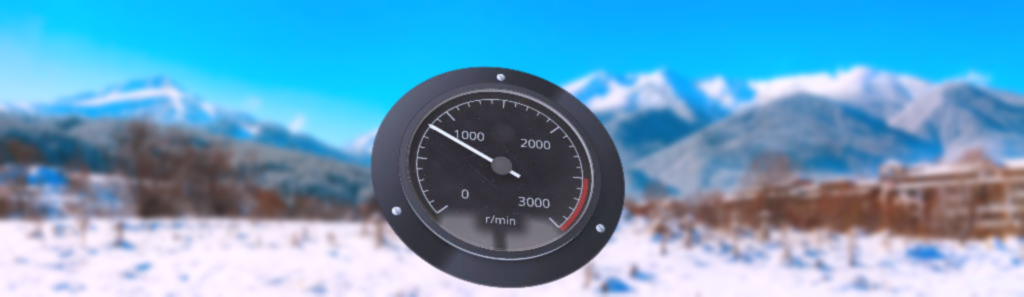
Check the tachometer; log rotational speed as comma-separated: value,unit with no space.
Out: 800,rpm
